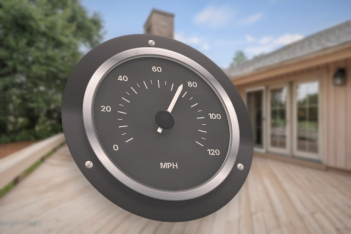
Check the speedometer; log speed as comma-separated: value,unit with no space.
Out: 75,mph
